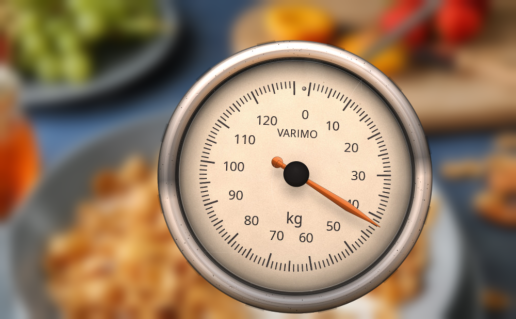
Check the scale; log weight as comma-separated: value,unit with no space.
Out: 42,kg
